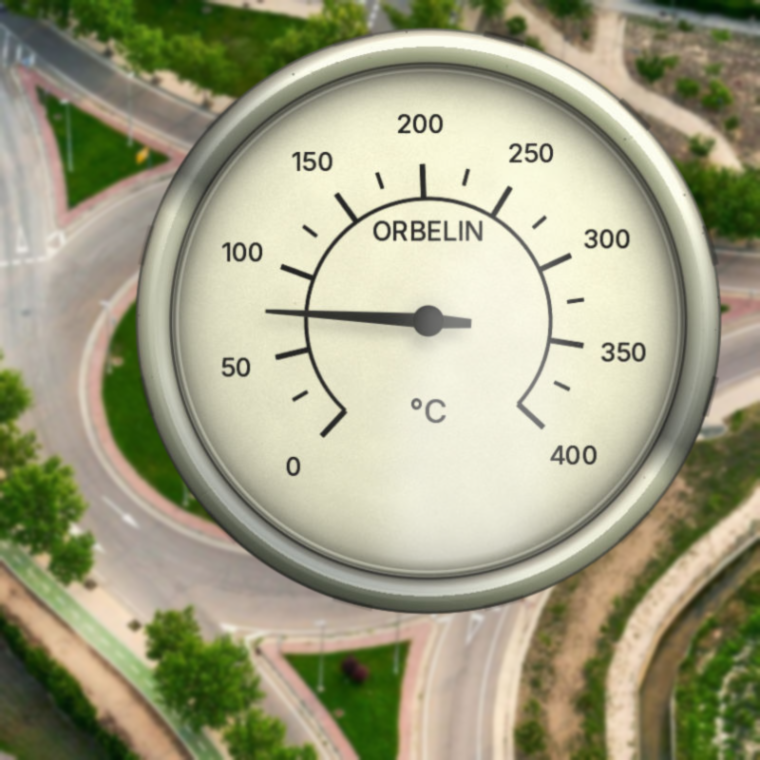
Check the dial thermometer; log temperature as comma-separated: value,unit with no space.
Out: 75,°C
